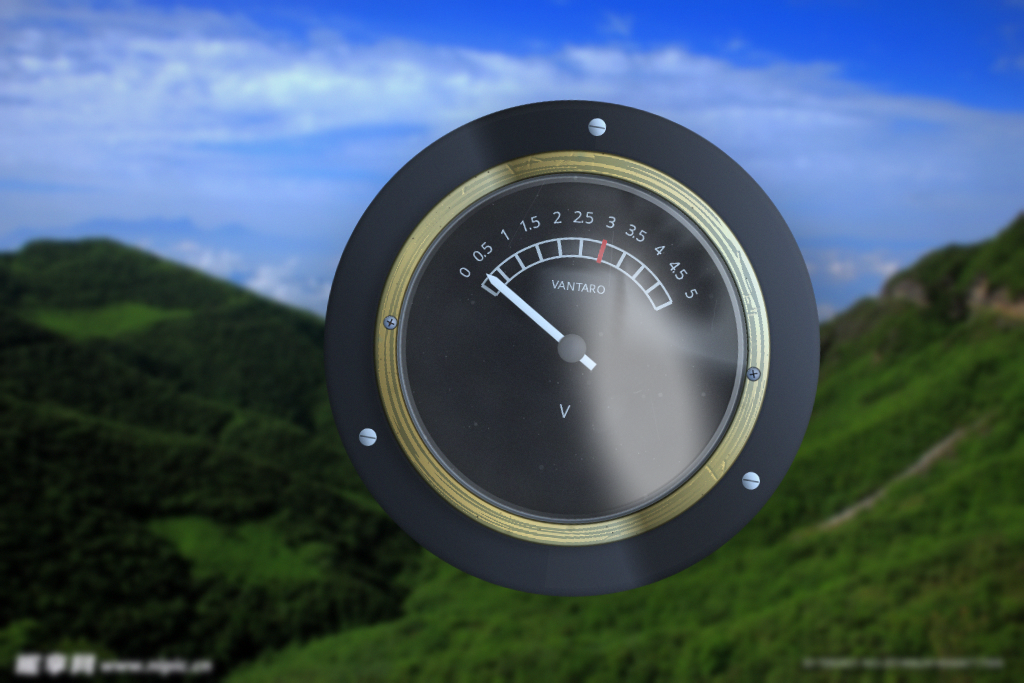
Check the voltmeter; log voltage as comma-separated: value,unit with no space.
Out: 0.25,V
